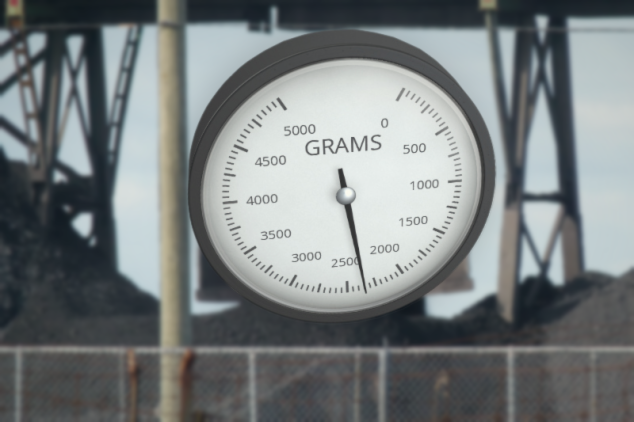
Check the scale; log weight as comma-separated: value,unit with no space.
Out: 2350,g
